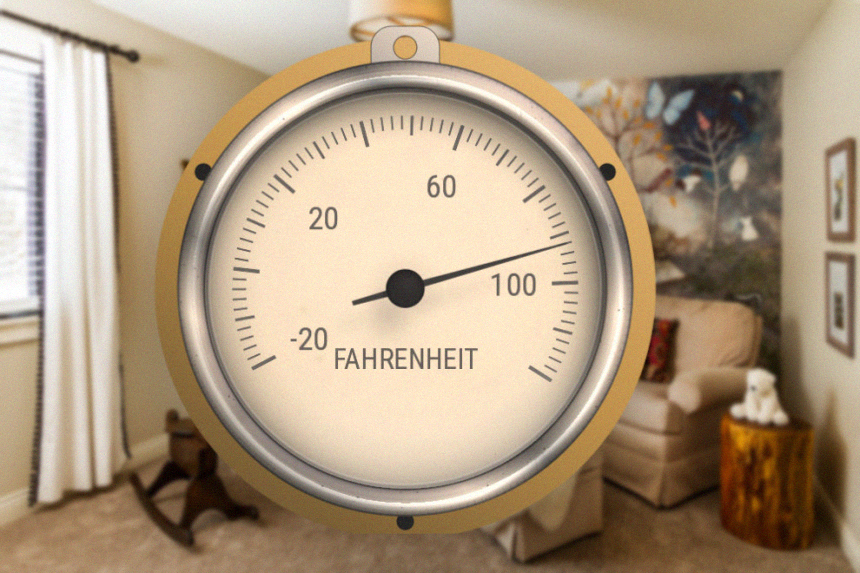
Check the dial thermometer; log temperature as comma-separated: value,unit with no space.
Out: 92,°F
